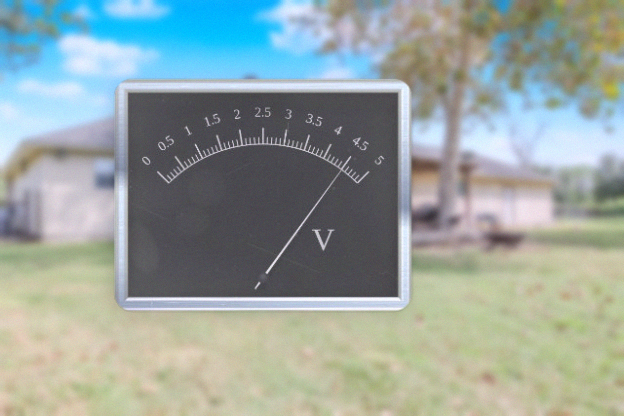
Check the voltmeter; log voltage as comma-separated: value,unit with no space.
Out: 4.5,V
